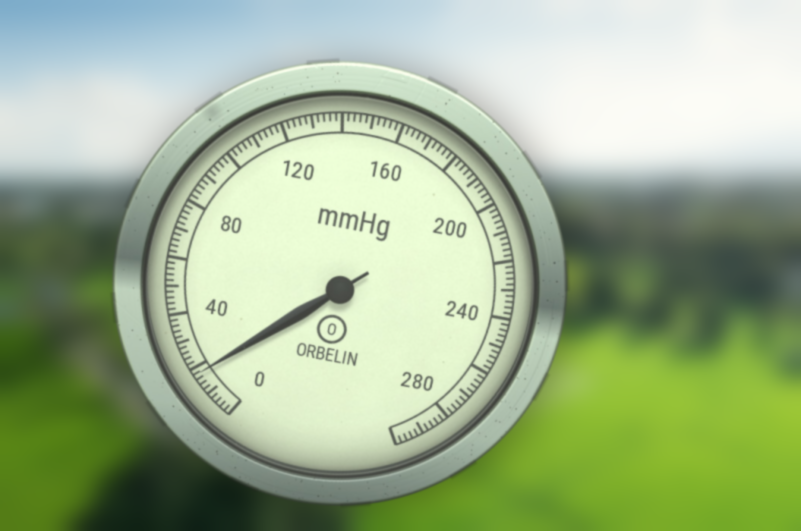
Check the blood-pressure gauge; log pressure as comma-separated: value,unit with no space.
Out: 18,mmHg
